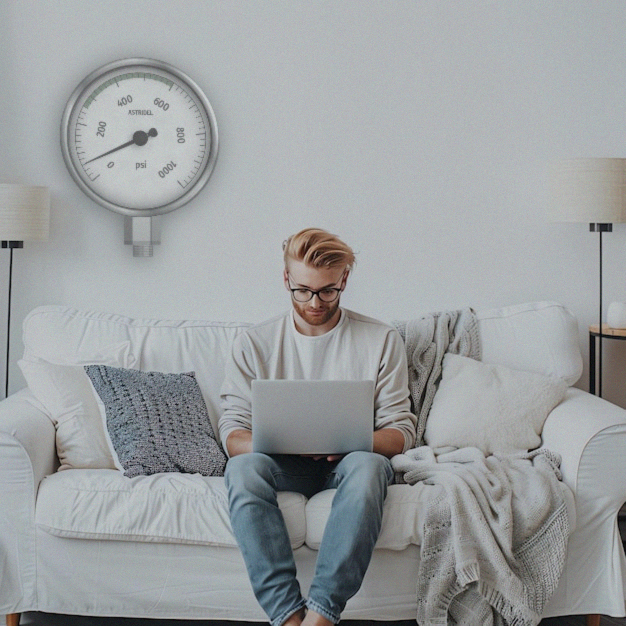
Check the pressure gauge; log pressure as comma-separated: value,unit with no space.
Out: 60,psi
